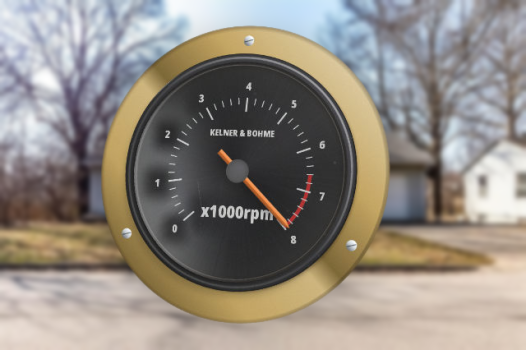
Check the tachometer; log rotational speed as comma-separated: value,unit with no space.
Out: 7900,rpm
